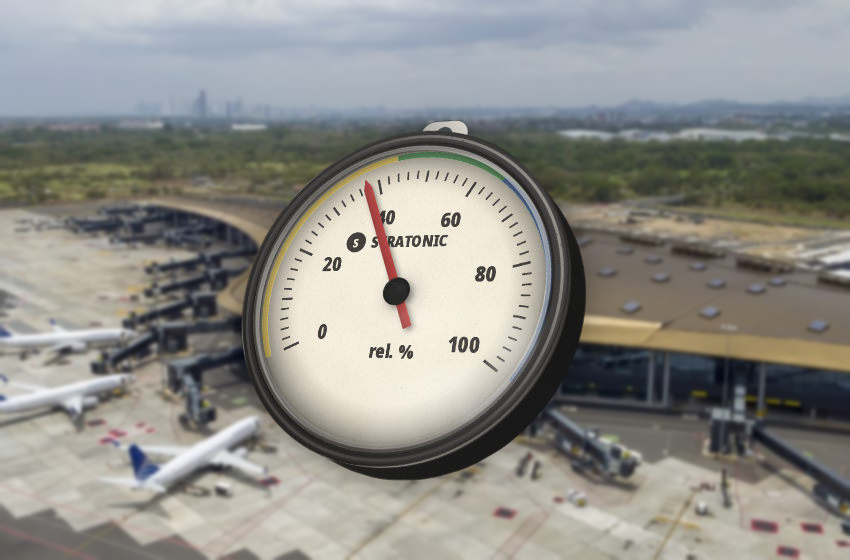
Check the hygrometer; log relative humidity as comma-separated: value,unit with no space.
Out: 38,%
